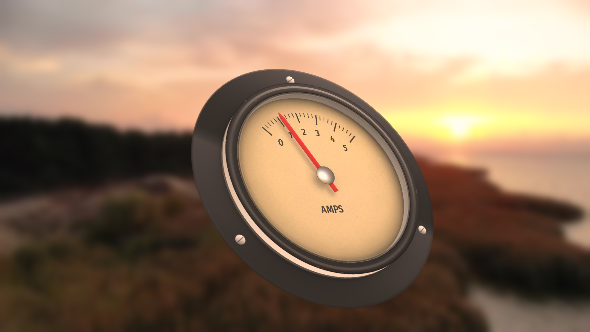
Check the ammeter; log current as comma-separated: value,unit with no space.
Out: 1,A
